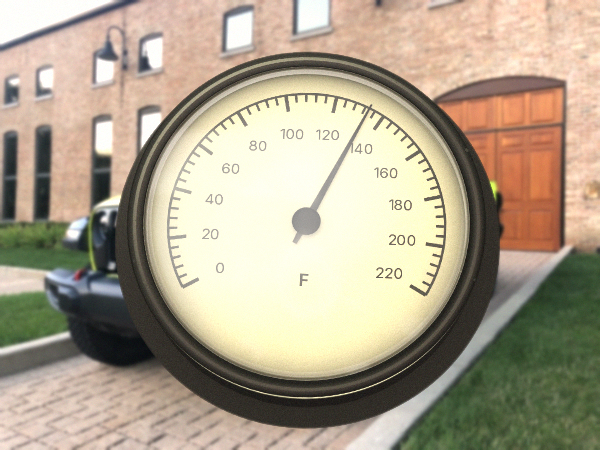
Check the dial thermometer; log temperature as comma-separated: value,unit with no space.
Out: 134,°F
